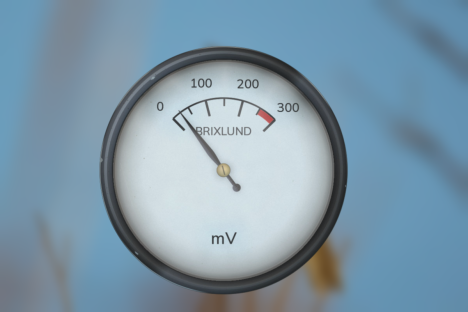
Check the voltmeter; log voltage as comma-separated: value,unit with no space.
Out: 25,mV
